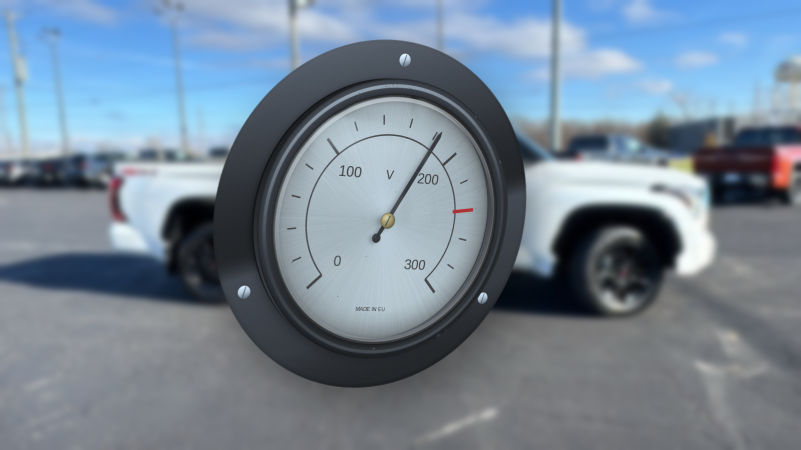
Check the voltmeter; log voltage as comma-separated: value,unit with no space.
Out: 180,V
